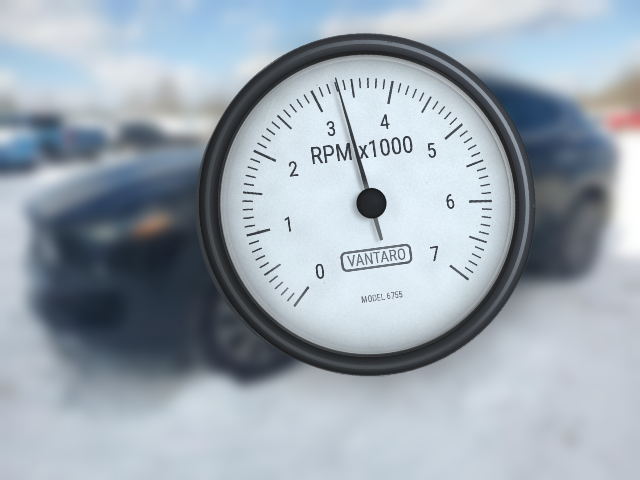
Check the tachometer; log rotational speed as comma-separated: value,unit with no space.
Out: 3300,rpm
